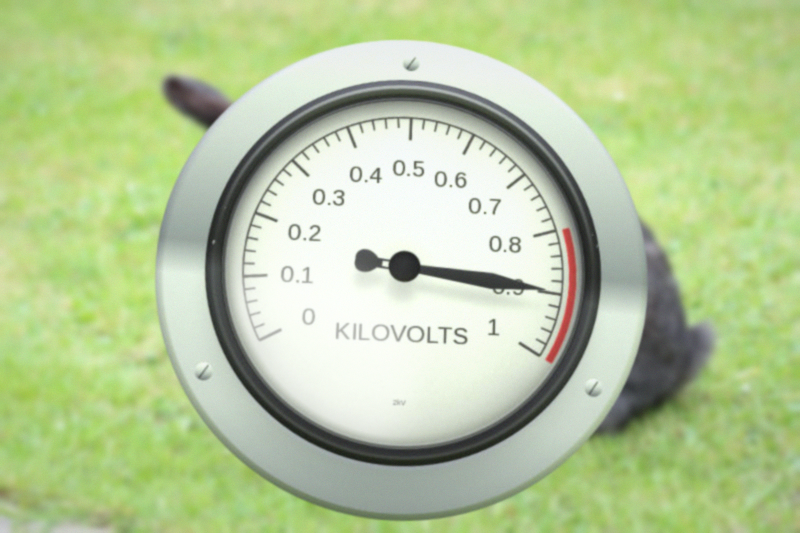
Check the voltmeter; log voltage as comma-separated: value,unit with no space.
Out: 0.9,kV
